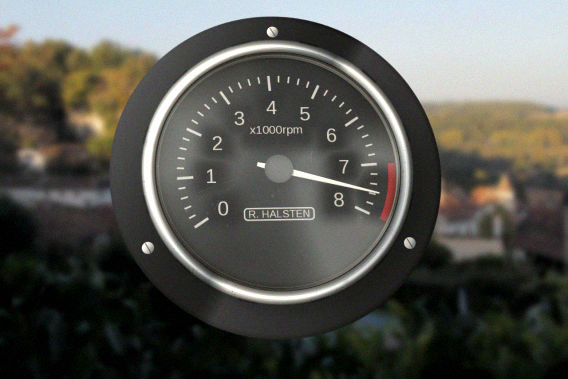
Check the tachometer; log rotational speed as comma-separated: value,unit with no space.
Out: 7600,rpm
